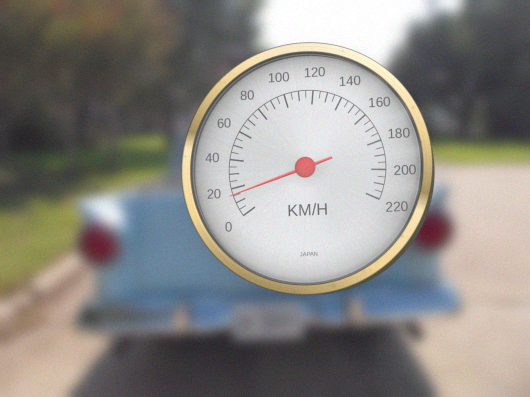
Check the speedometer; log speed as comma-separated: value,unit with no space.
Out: 15,km/h
